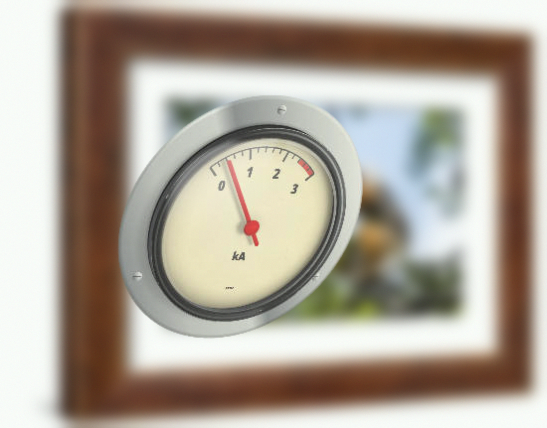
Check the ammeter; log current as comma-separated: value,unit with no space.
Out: 0.4,kA
